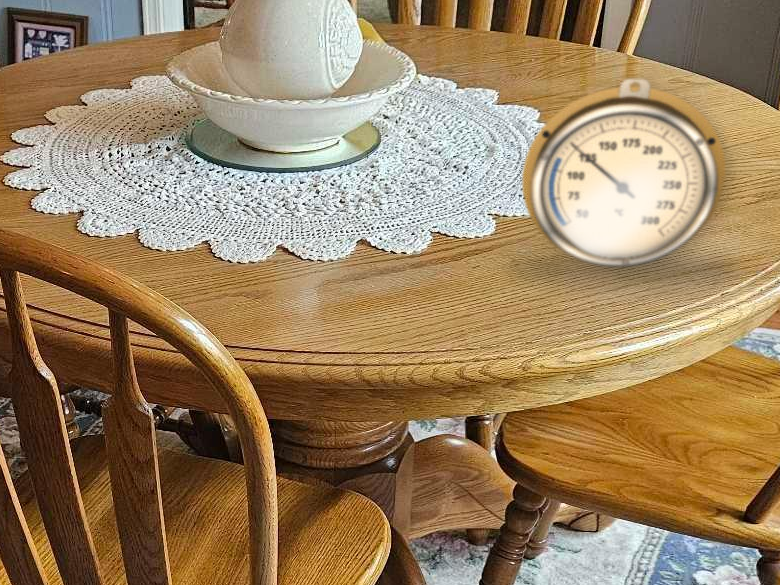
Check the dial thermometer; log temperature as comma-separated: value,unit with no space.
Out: 125,°C
